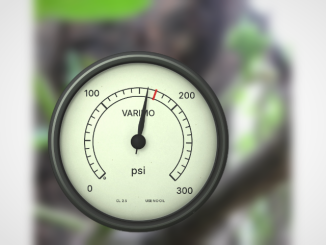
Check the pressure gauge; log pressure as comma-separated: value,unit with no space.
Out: 160,psi
